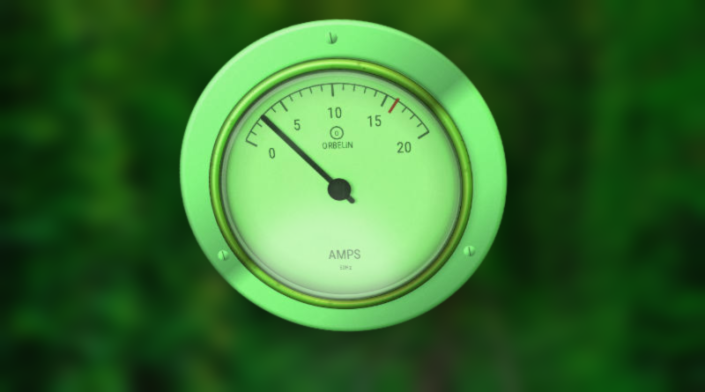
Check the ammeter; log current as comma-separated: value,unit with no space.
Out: 3,A
